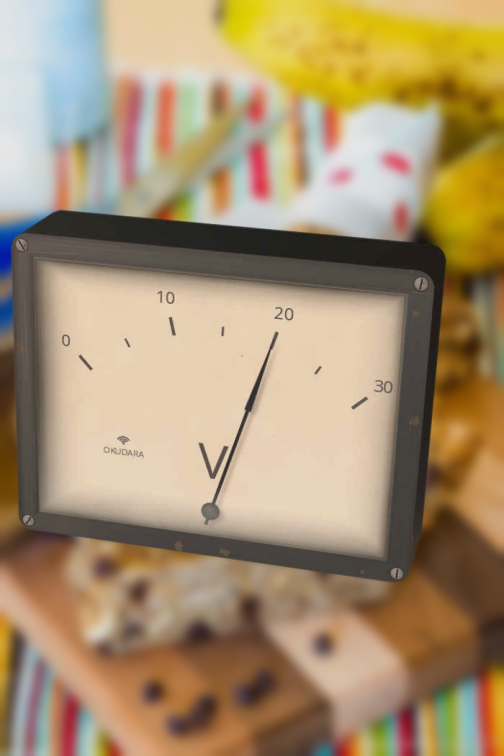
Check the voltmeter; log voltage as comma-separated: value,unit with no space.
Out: 20,V
